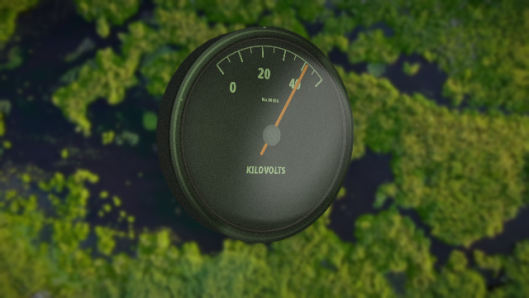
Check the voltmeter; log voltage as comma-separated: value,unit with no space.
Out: 40,kV
